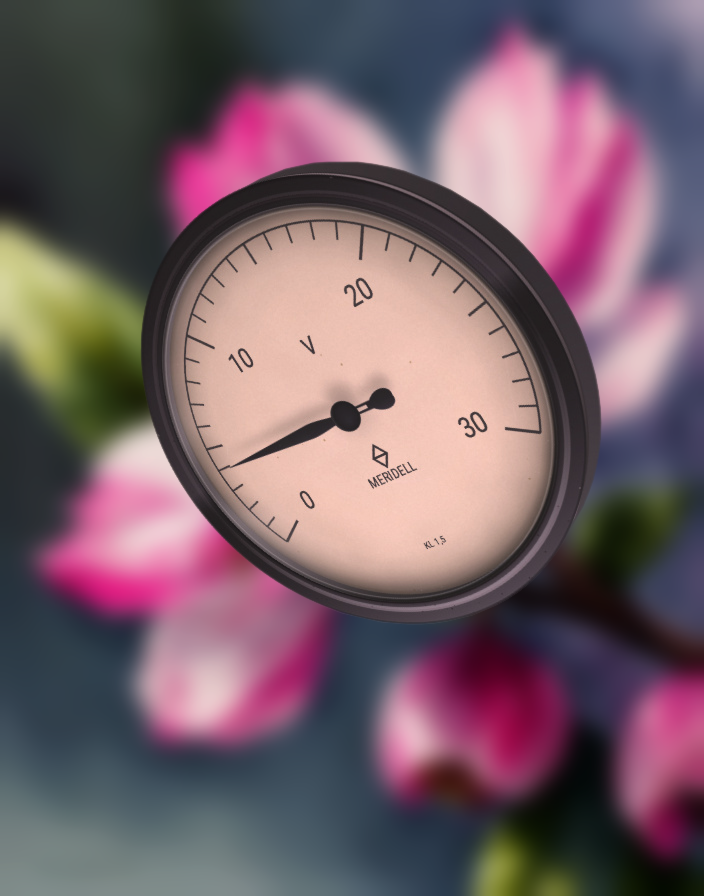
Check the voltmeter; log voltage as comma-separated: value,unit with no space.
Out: 4,V
